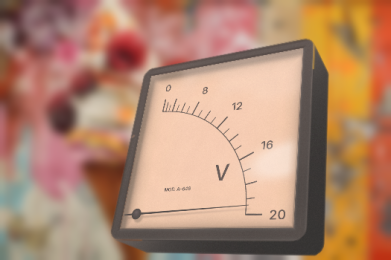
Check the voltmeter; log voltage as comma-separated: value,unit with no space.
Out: 19.5,V
